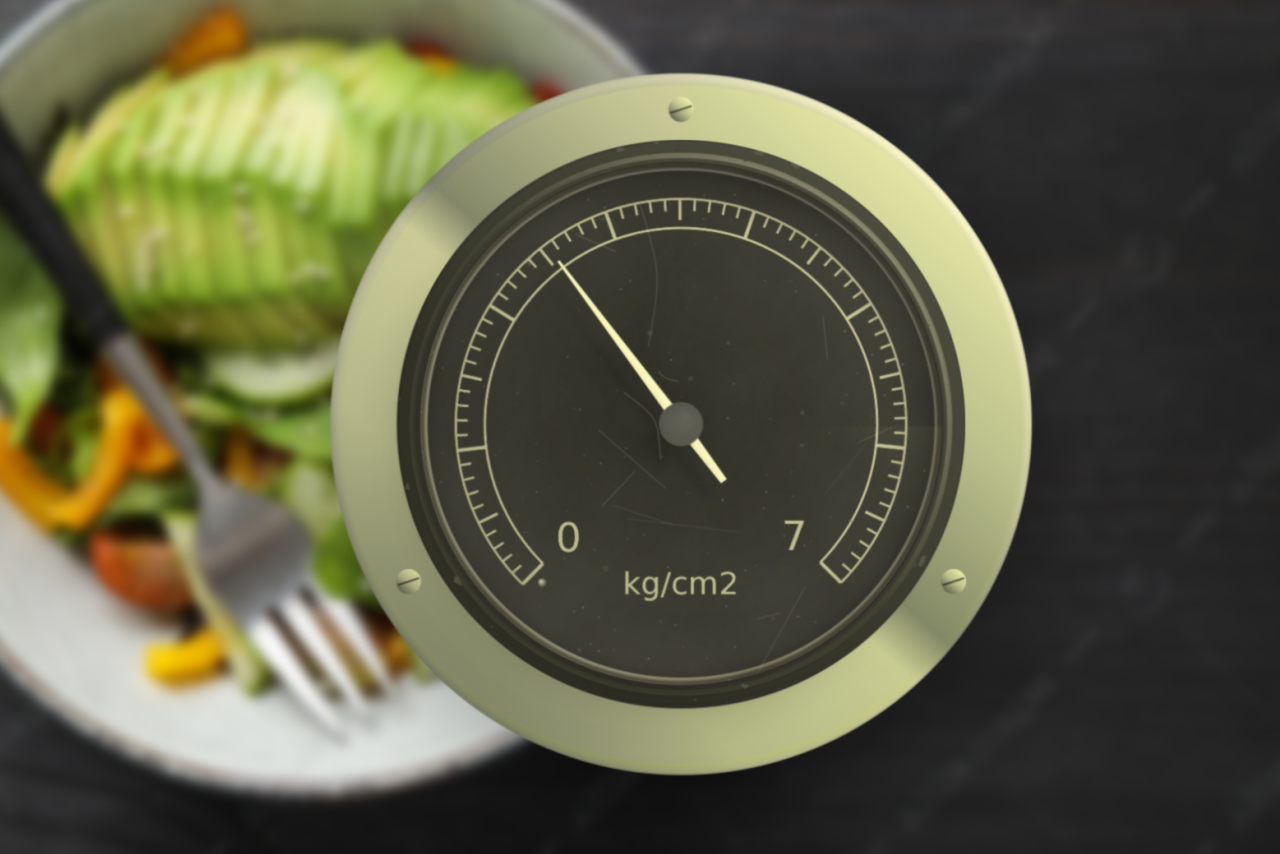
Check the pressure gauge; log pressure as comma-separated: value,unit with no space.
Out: 2.55,kg/cm²
